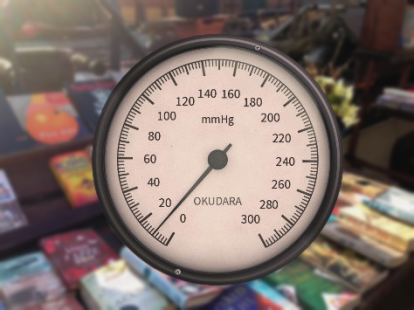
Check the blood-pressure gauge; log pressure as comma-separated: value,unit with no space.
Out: 10,mmHg
